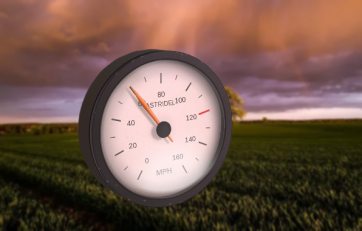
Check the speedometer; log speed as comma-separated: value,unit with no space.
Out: 60,mph
